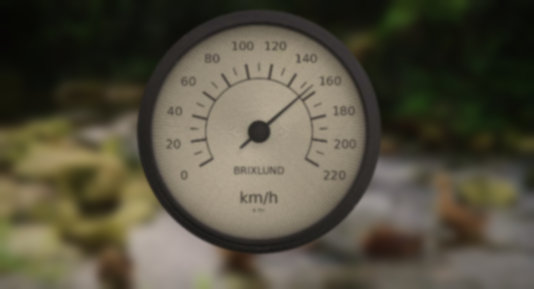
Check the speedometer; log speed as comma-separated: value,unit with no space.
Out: 155,km/h
